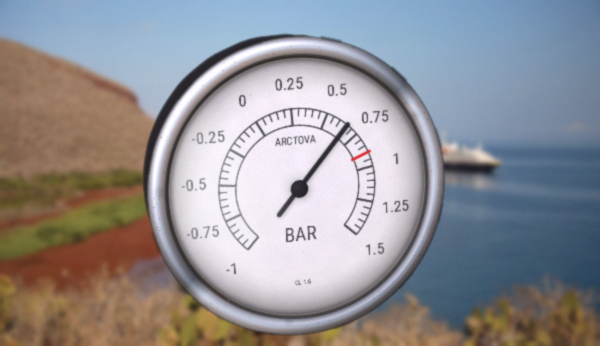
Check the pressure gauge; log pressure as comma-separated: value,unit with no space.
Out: 0.65,bar
